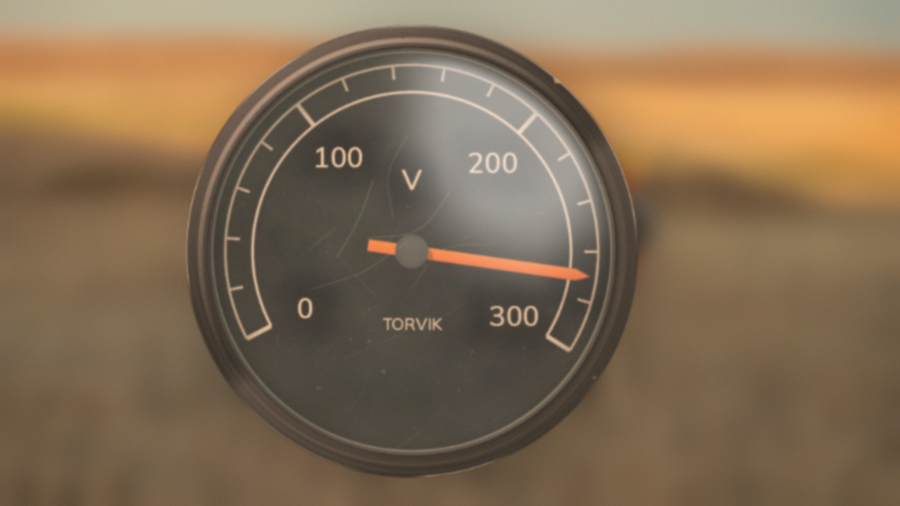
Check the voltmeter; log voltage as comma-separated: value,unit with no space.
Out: 270,V
